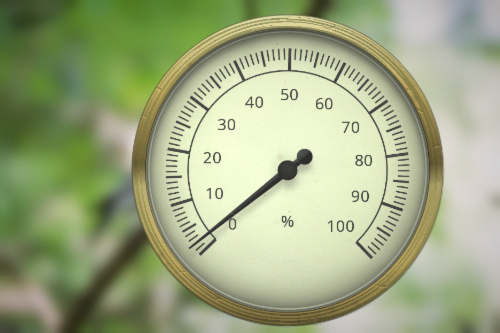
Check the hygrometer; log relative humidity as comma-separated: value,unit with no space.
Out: 2,%
